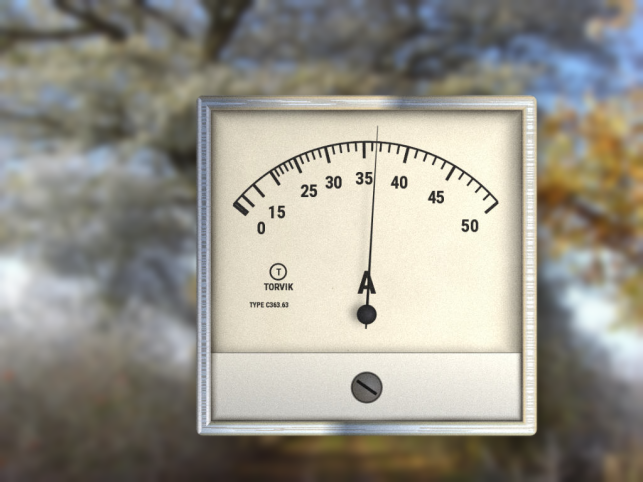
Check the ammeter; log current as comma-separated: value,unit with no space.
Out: 36.5,A
